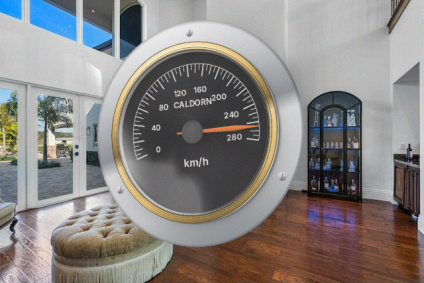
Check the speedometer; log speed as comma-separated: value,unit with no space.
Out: 265,km/h
